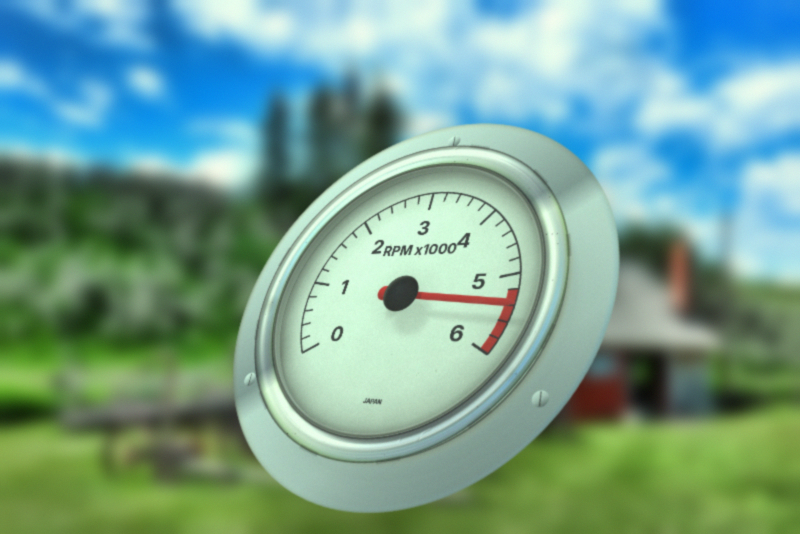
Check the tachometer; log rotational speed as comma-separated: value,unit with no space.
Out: 5400,rpm
